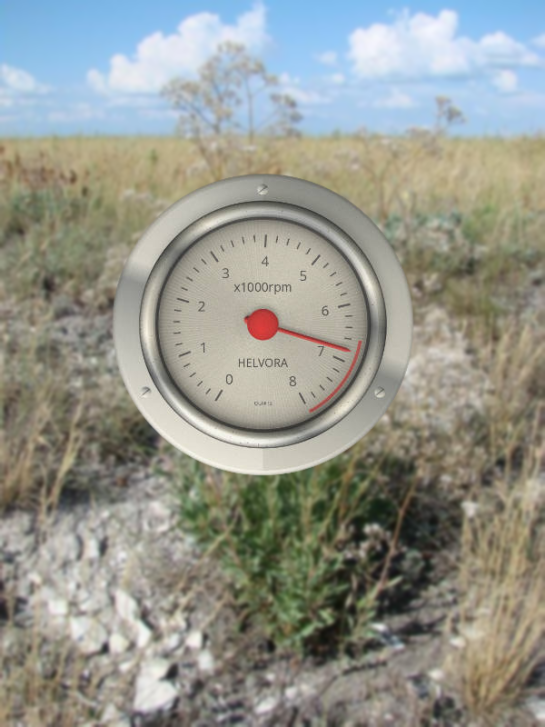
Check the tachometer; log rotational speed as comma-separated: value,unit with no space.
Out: 6800,rpm
